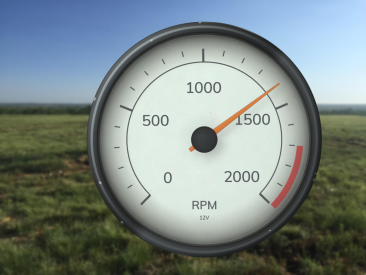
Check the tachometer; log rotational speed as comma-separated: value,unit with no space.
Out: 1400,rpm
